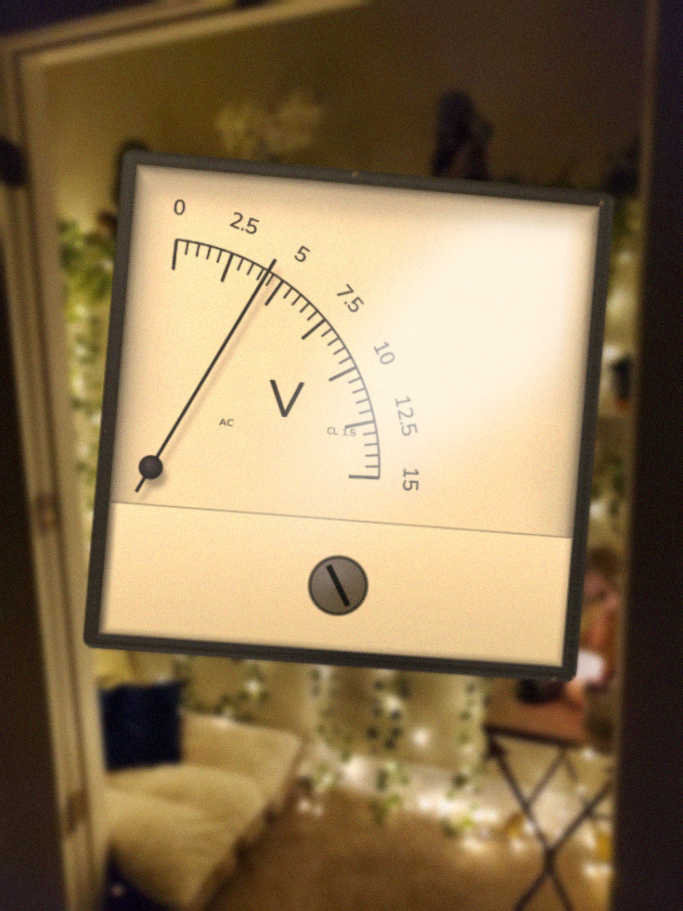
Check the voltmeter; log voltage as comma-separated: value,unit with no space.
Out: 4.25,V
